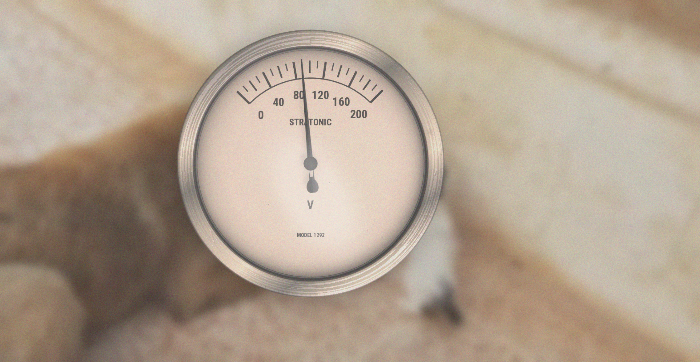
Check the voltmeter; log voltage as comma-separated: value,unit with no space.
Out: 90,V
